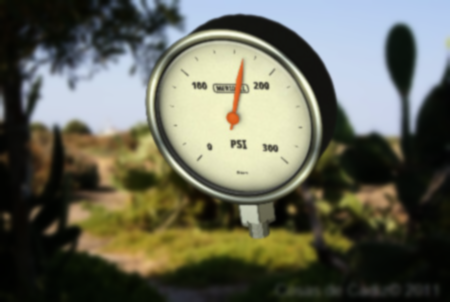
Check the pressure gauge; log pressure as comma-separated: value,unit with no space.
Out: 170,psi
